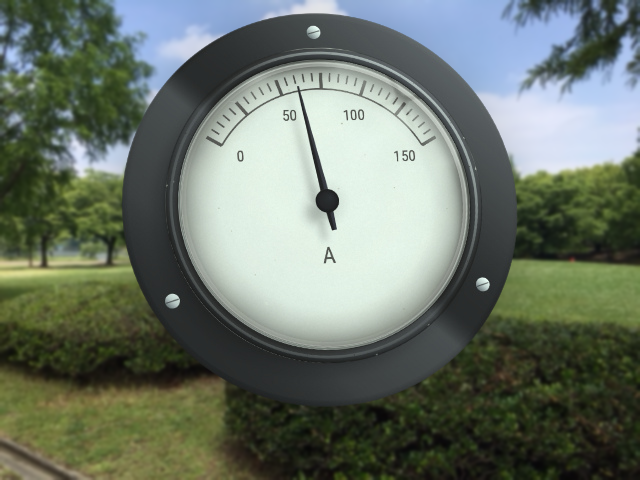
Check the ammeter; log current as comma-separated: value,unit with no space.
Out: 60,A
